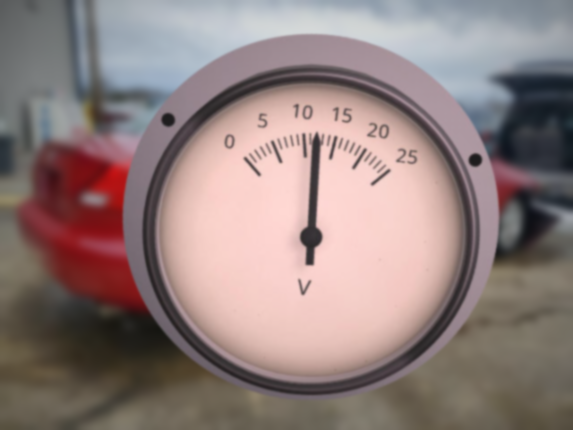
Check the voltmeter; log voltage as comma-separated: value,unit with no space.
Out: 12,V
